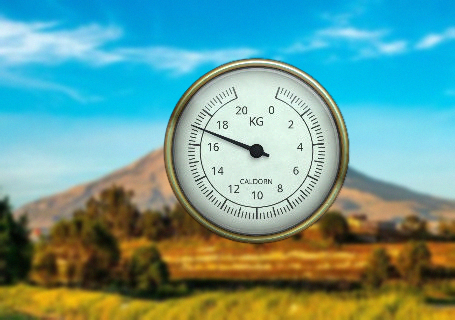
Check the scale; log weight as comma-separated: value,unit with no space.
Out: 17,kg
